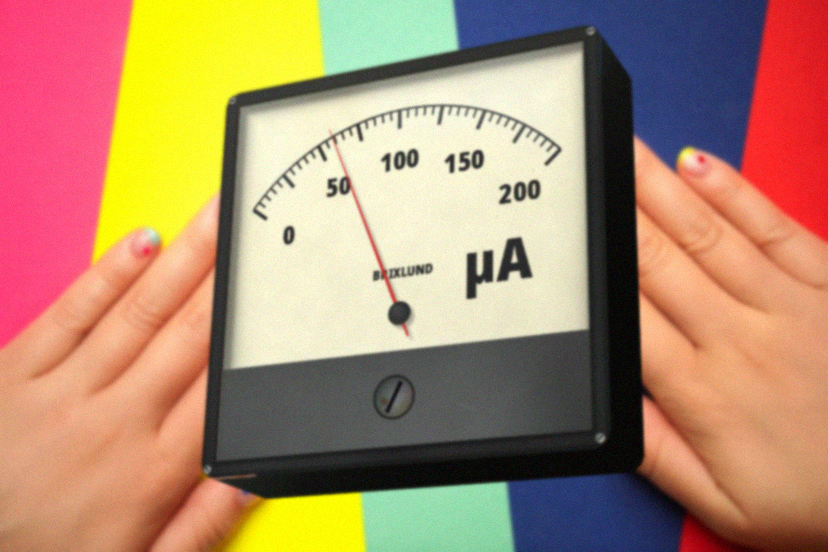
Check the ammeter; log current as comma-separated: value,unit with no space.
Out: 60,µA
